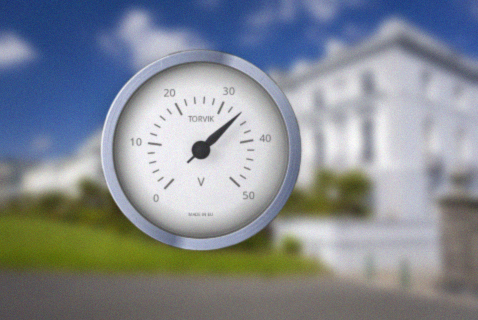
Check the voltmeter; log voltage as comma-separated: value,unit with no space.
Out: 34,V
